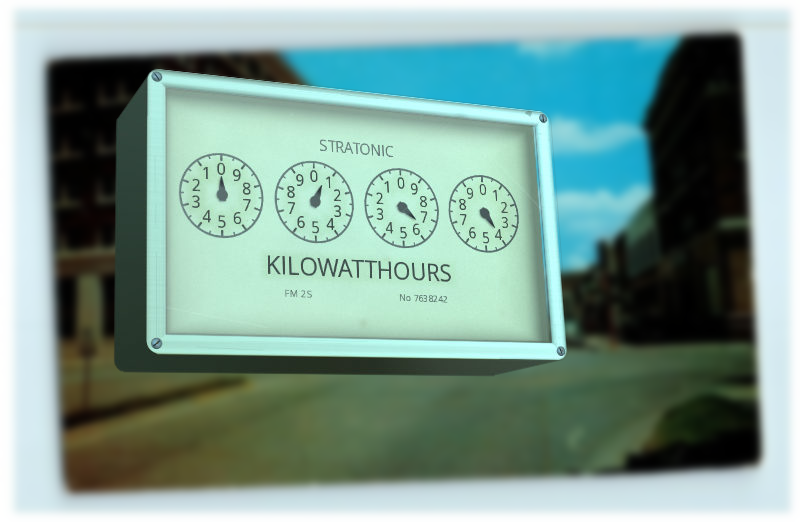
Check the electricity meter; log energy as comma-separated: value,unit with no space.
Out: 64,kWh
